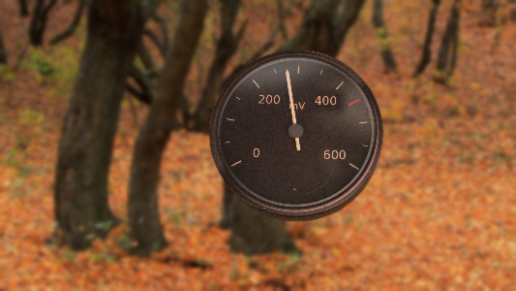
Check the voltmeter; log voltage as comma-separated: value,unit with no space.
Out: 275,mV
